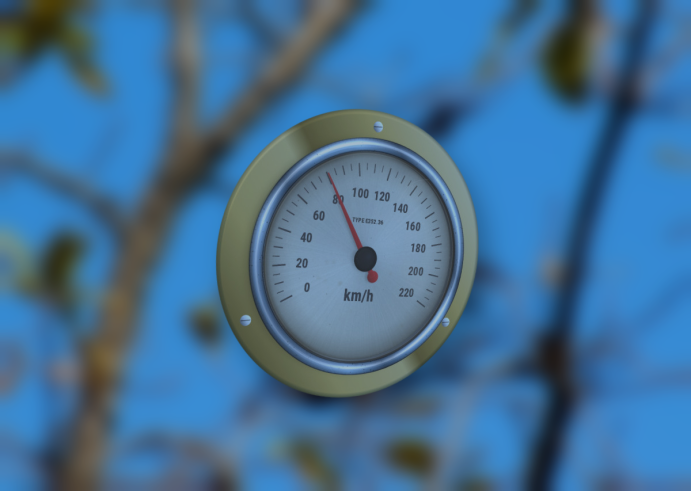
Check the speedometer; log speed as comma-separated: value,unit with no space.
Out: 80,km/h
